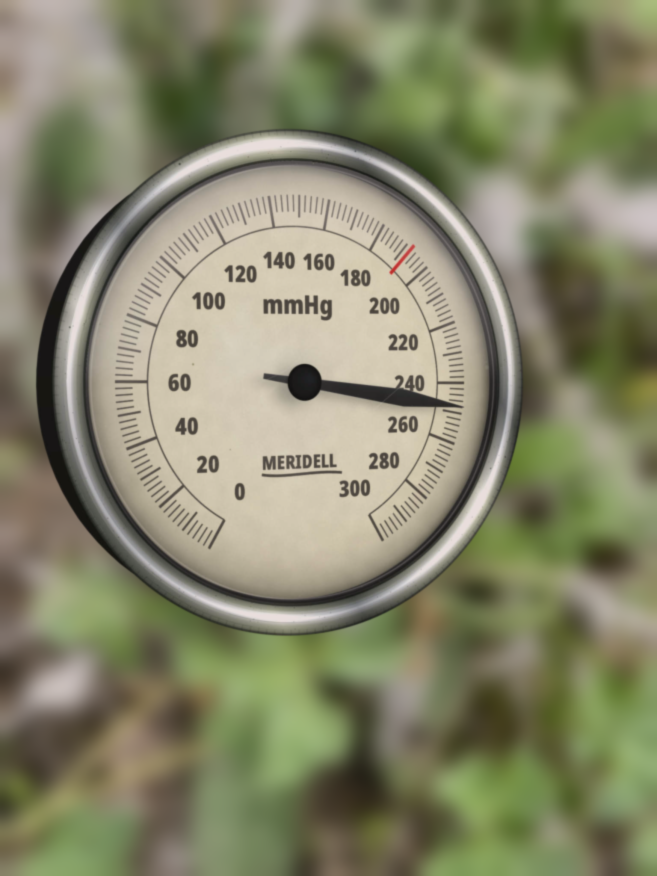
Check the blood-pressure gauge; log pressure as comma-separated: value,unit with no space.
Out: 248,mmHg
